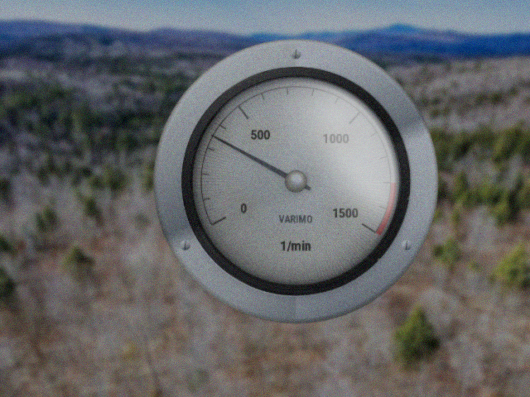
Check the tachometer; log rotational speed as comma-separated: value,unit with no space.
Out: 350,rpm
